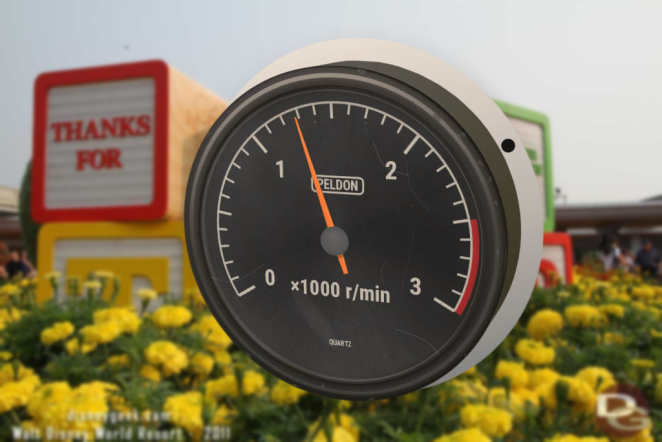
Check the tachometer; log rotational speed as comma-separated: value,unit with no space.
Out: 1300,rpm
